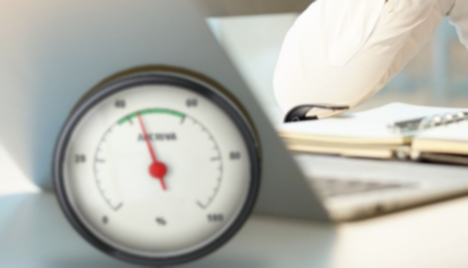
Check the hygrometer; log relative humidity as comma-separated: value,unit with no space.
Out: 44,%
